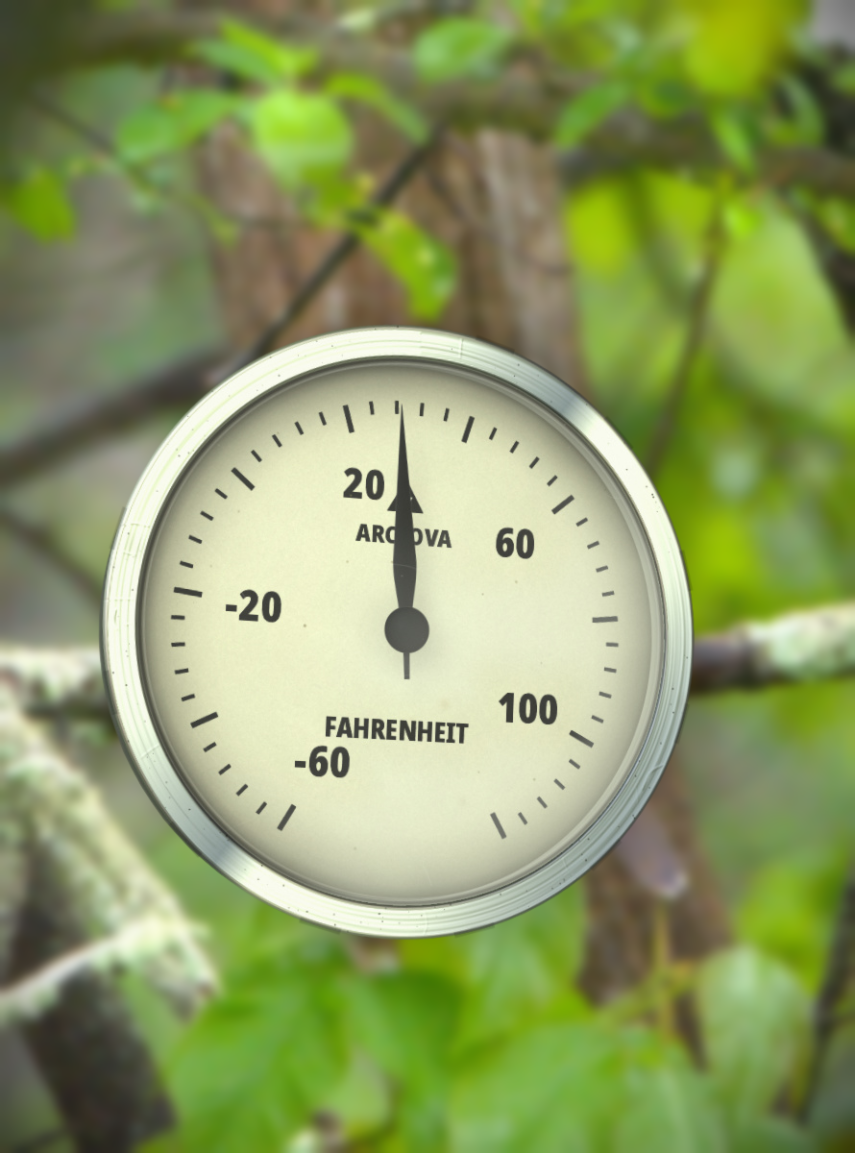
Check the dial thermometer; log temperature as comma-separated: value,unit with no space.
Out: 28,°F
